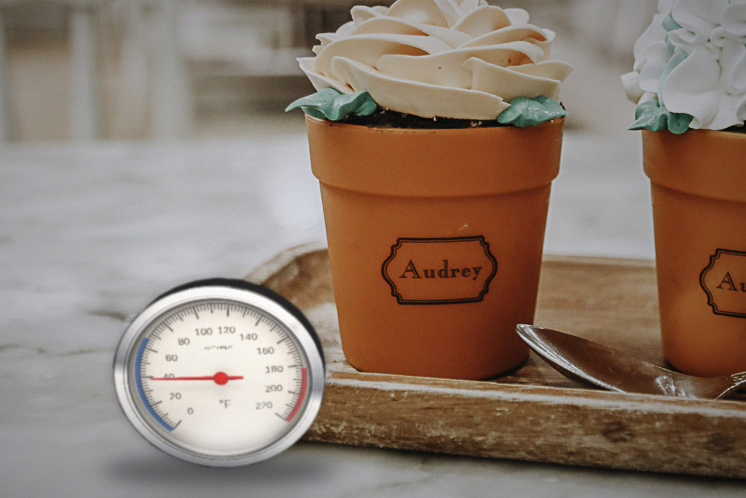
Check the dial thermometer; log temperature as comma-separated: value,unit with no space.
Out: 40,°F
